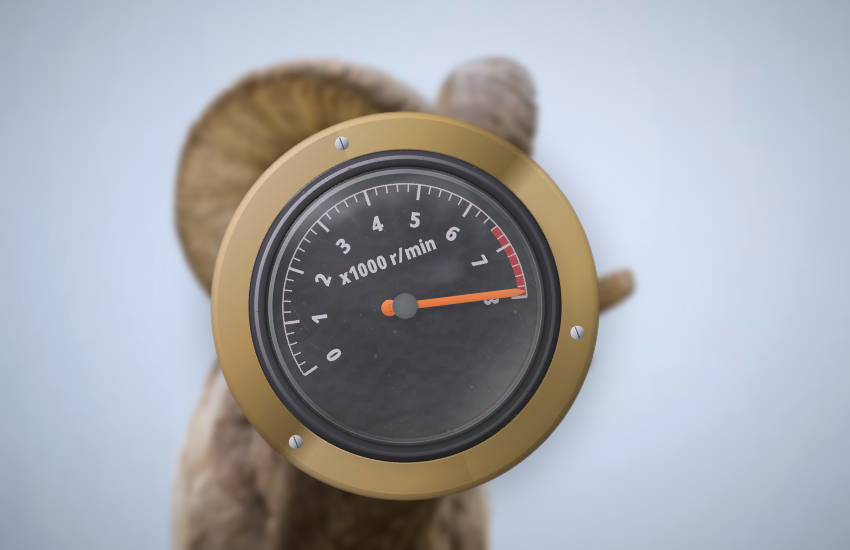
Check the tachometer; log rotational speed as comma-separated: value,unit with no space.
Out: 7900,rpm
